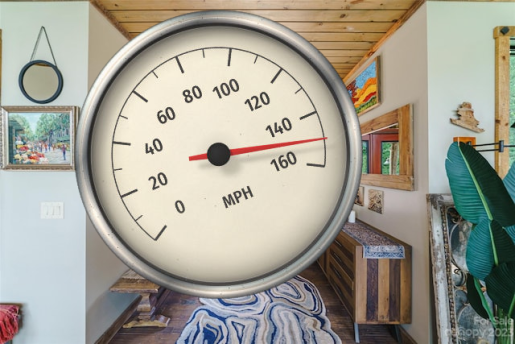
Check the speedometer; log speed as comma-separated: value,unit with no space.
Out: 150,mph
